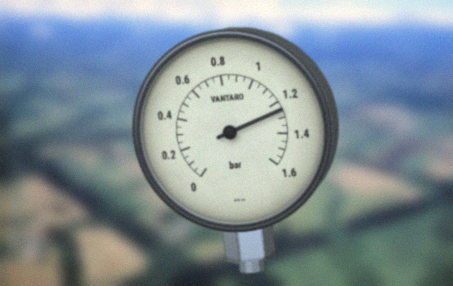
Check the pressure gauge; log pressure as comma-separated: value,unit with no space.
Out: 1.25,bar
